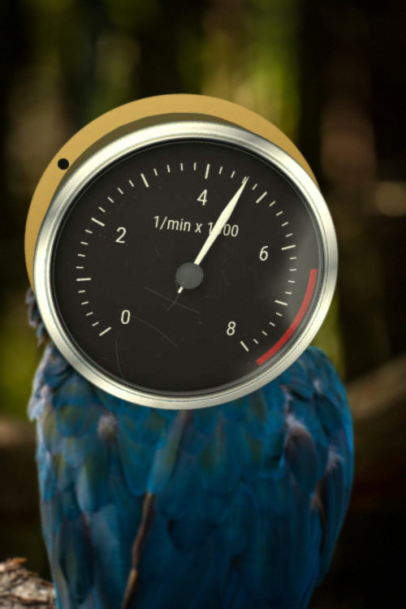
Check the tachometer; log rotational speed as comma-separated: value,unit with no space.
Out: 4600,rpm
